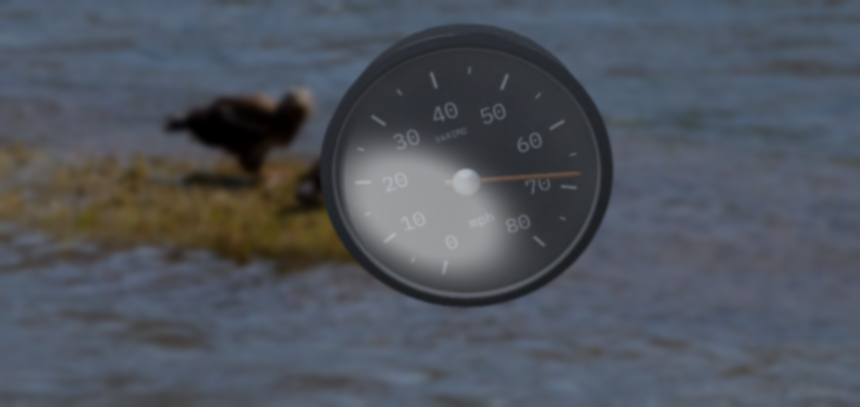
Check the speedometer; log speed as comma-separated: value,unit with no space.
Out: 67.5,mph
